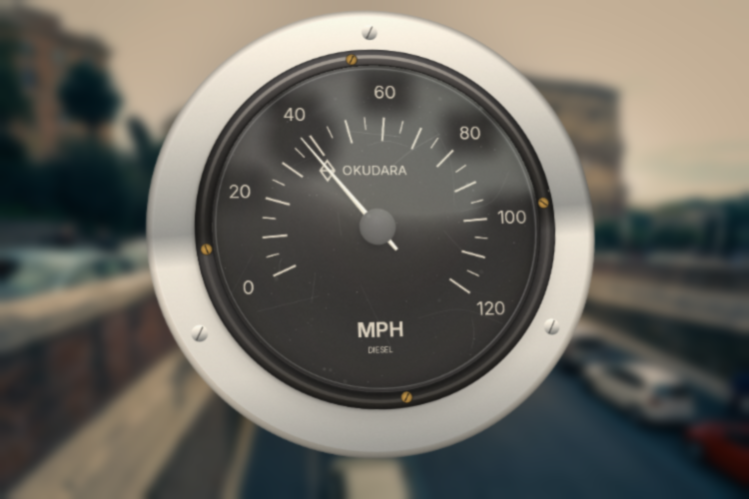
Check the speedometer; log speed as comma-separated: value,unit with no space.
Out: 37.5,mph
